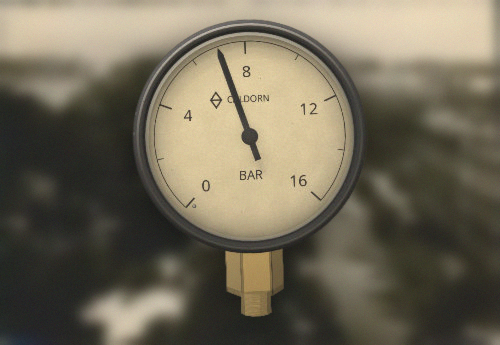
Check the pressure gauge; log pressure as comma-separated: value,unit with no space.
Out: 7,bar
